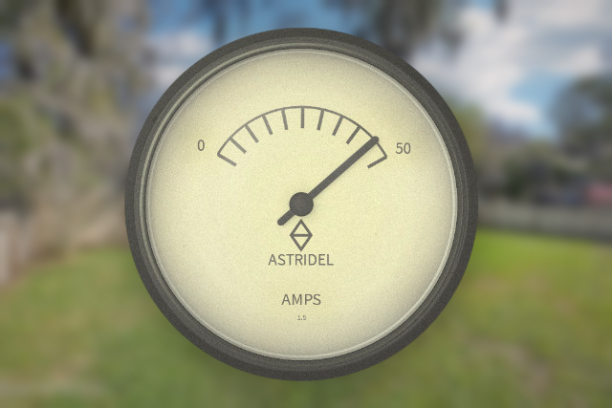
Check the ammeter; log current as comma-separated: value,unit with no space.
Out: 45,A
